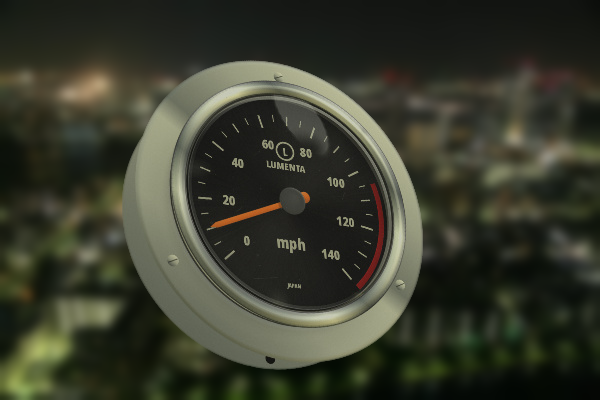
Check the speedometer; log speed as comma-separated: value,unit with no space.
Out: 10,mph
